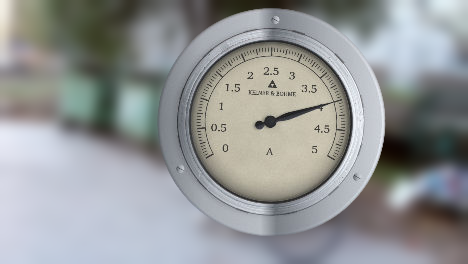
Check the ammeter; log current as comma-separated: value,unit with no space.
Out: 4,A
